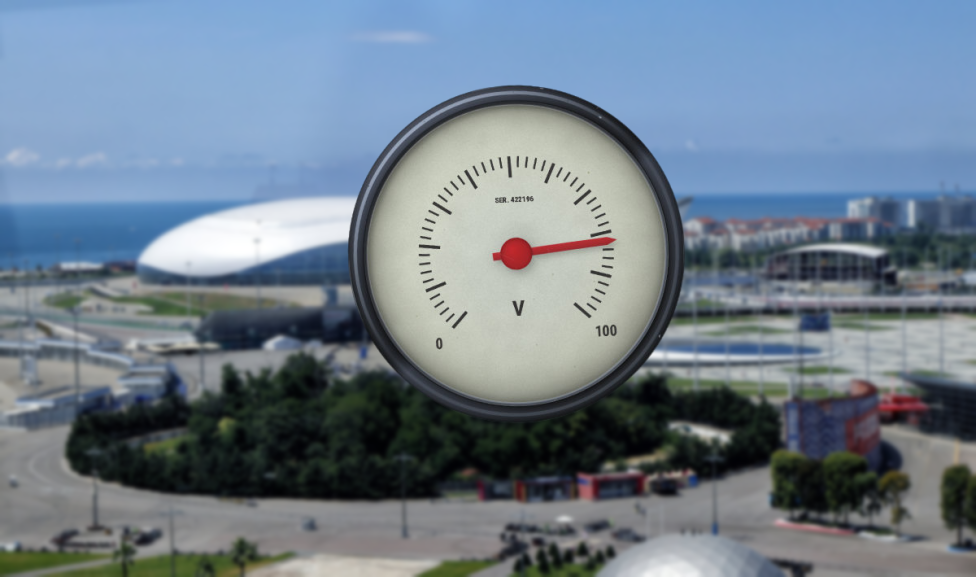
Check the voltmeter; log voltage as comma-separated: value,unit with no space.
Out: 82,V
